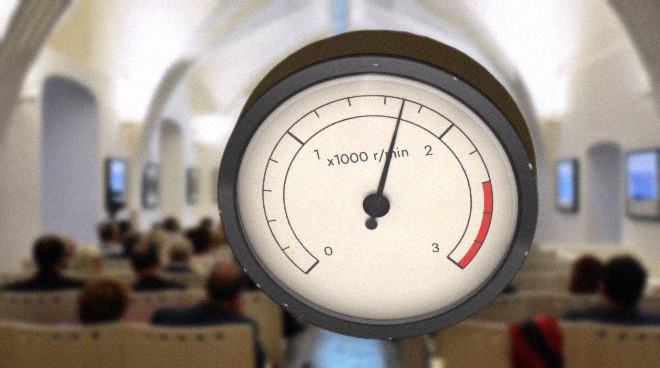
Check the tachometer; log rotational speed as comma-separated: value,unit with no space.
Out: 1700,rpm
